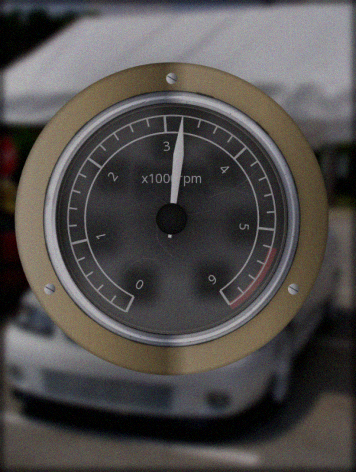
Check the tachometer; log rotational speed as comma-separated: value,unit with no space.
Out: 3200,rpm
